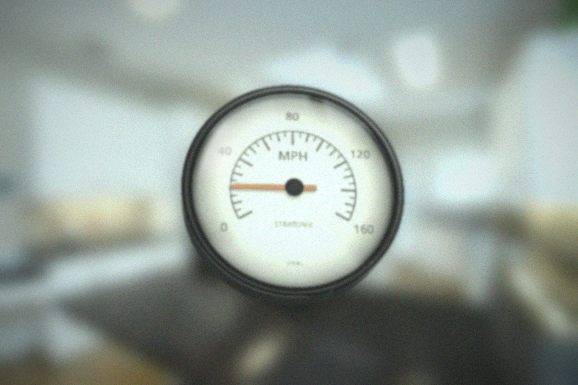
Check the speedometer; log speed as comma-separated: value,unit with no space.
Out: 20,mph
